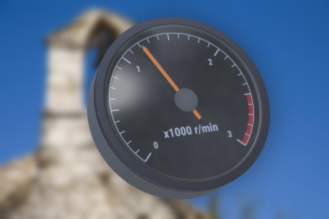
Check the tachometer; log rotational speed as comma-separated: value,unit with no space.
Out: 1200,rpm
